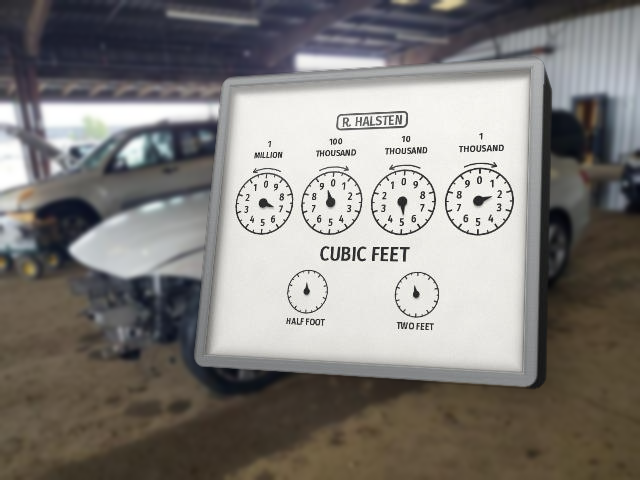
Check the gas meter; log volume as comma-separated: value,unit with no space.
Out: 695200,ft³
